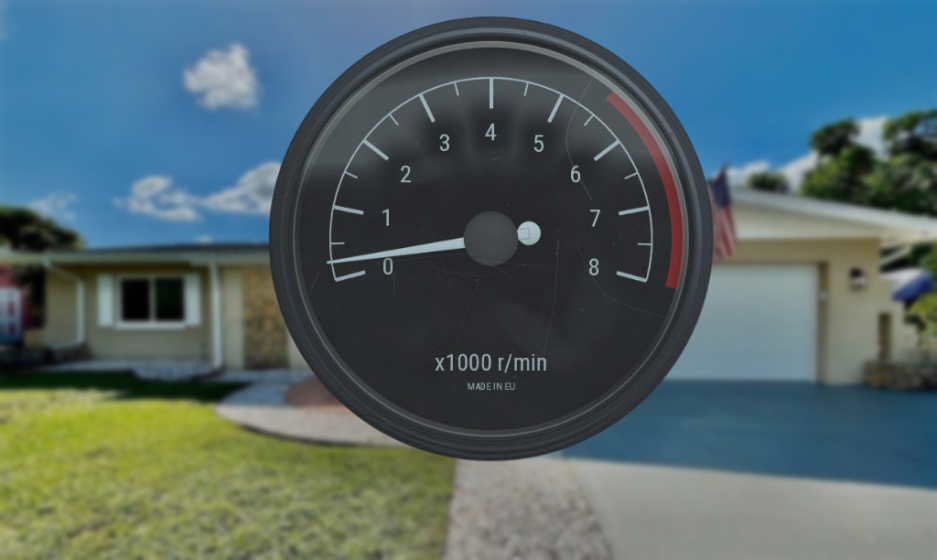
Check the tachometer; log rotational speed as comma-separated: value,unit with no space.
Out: 250,rpm
